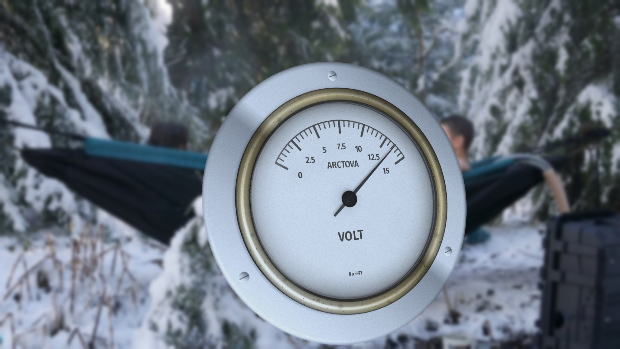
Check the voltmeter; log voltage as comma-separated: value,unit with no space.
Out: 13.5,V
